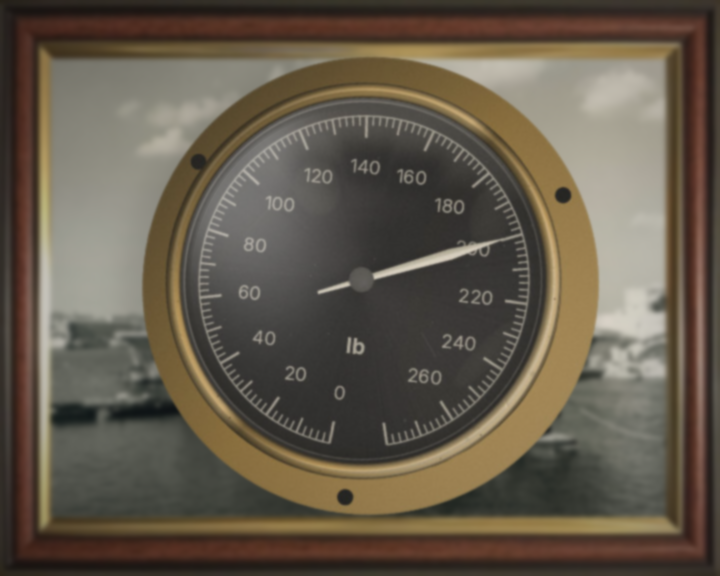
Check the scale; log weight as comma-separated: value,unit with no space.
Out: 200,lb
